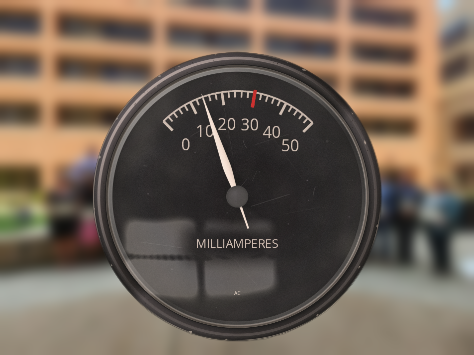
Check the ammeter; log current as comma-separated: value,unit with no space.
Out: 14,mA
